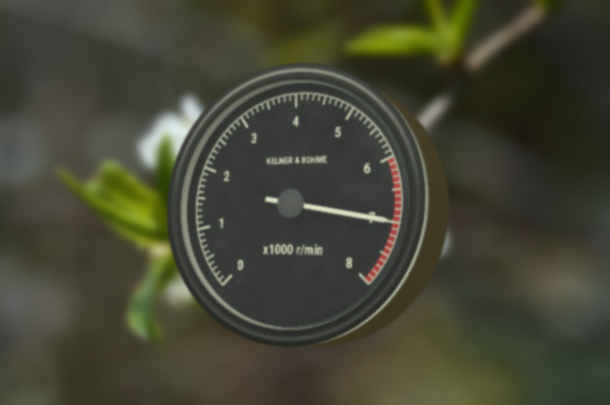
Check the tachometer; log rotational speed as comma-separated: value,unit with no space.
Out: 7000,rpm
